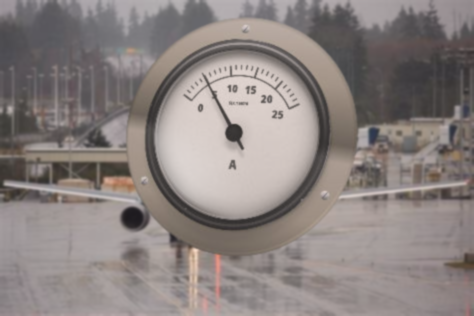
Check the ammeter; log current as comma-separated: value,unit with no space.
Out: 5,A
